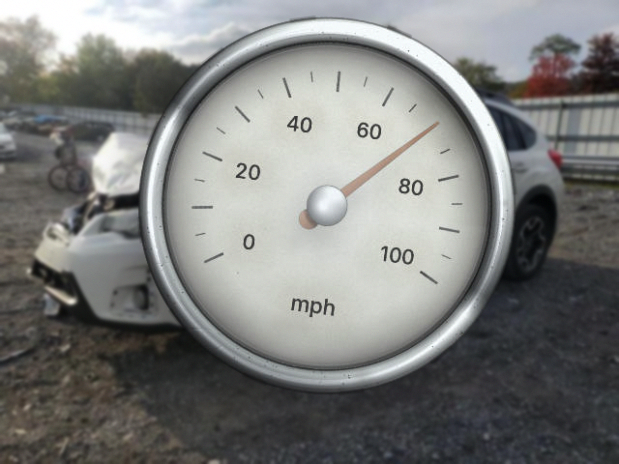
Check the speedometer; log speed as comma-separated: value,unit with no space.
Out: 70,mph
